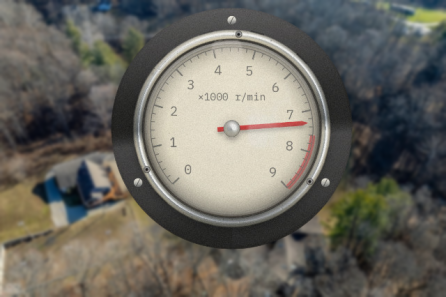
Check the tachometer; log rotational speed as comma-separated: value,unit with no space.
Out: 7300,rpm
